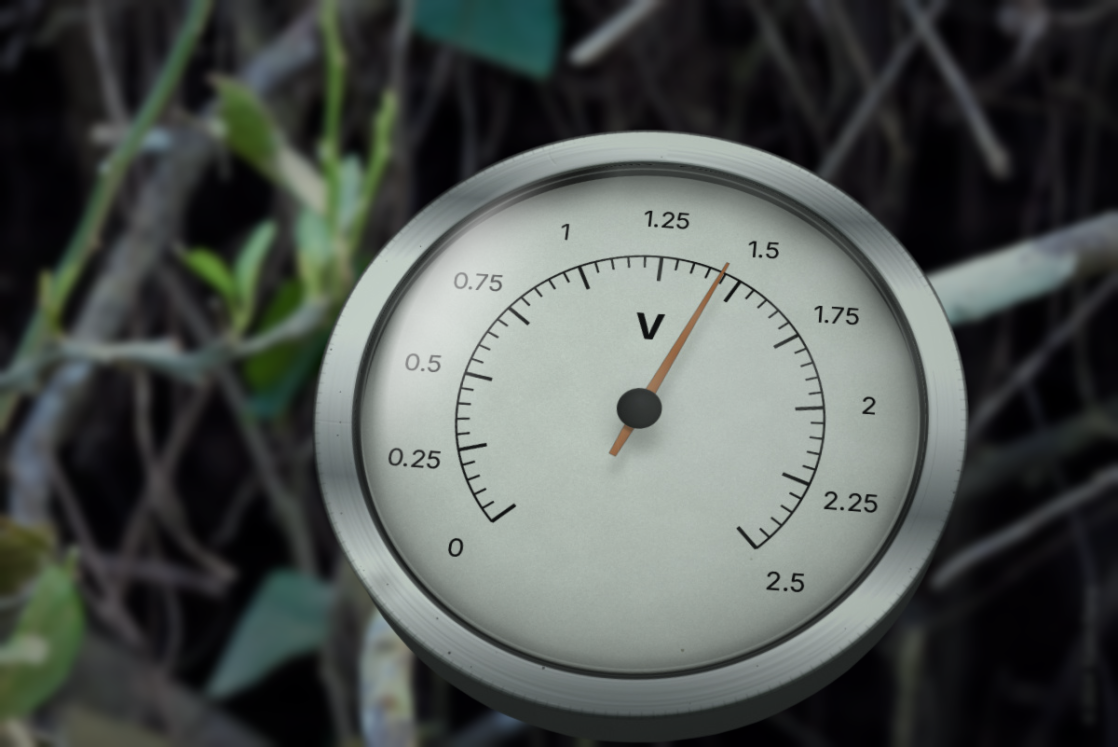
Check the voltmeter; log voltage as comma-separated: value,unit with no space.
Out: 1.45,V
